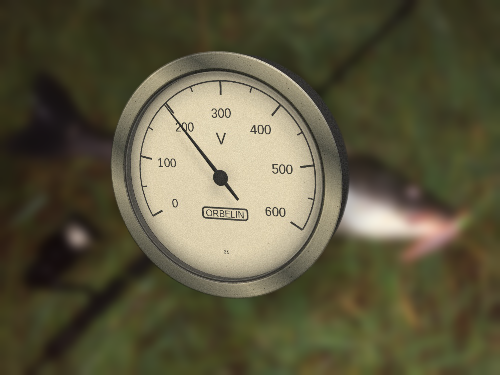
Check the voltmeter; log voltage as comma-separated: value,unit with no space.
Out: 200,V
